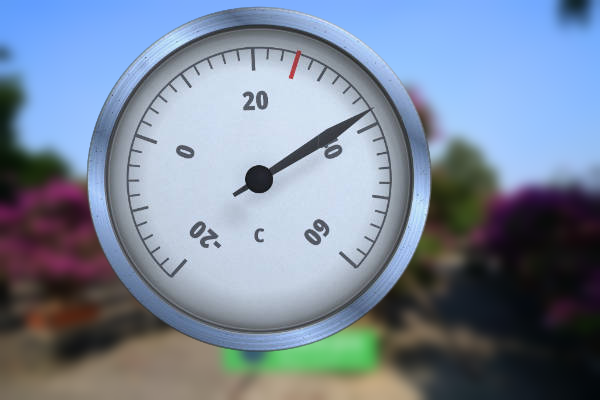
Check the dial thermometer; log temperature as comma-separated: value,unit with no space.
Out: 38,°C
